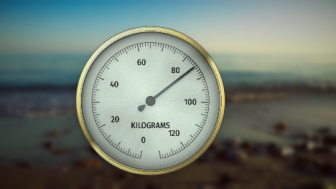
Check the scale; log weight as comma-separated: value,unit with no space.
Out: 85,kg
